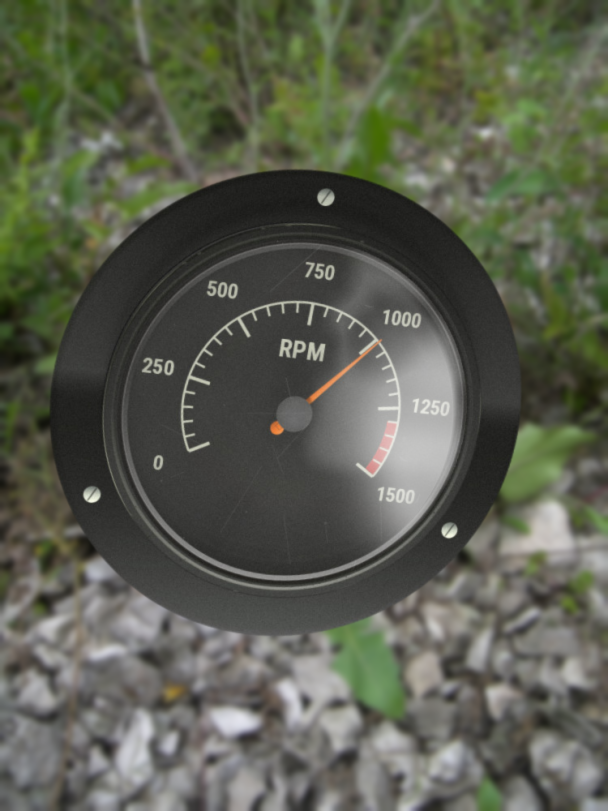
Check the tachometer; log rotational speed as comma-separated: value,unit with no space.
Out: 1000,rpm
